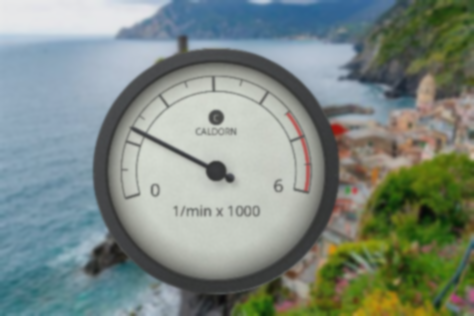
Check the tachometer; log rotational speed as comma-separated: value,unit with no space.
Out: 1250,rpm
